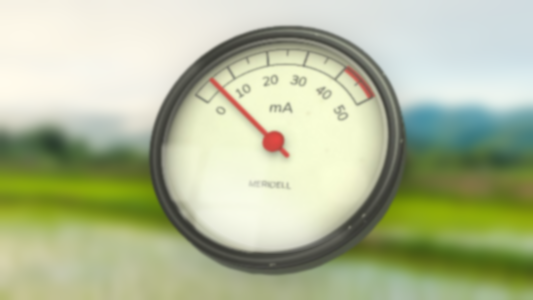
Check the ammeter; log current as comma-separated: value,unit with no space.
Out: 5,mA
